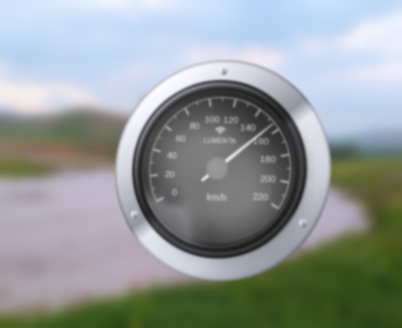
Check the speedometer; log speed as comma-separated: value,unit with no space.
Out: 155,km/h
